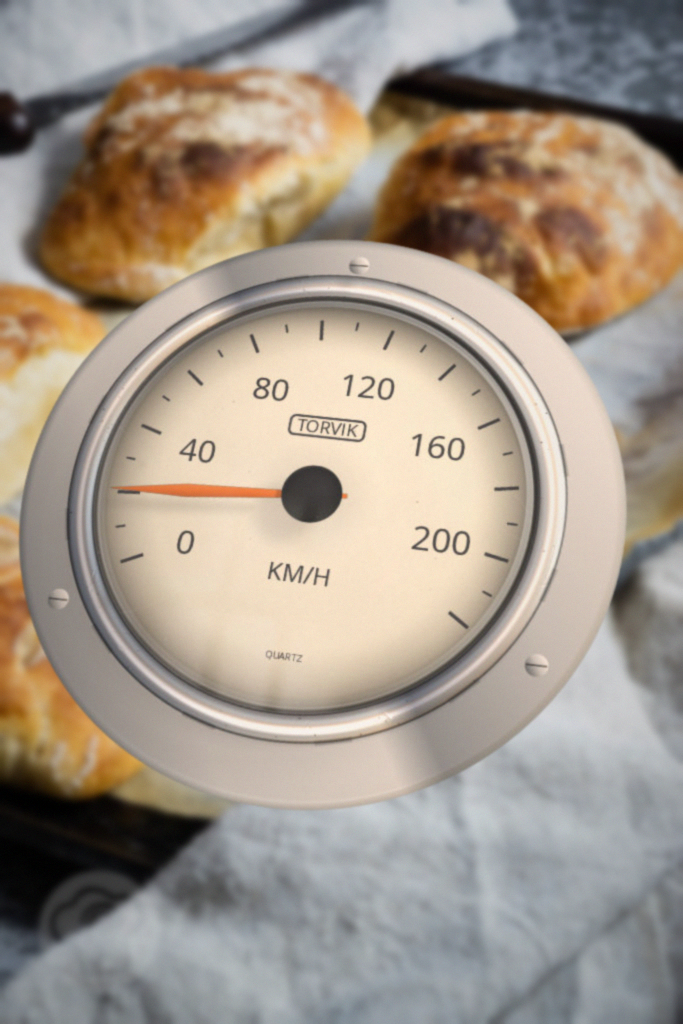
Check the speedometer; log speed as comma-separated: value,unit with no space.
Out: 20,km/h
